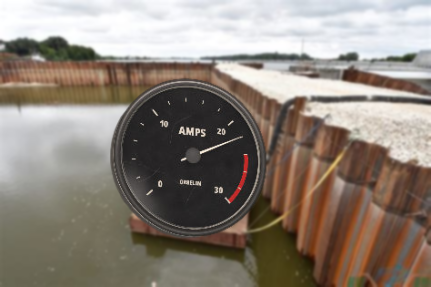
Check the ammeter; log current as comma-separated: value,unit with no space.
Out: 22,A
